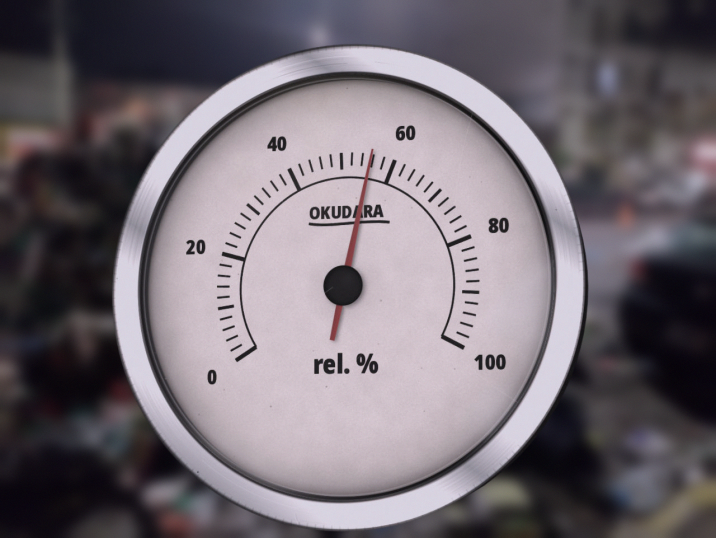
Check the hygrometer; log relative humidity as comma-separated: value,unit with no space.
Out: 56,%
